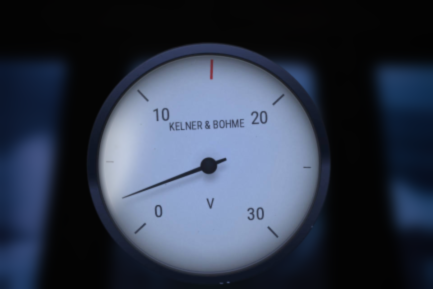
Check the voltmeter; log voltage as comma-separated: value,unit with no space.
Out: 2.5,V
